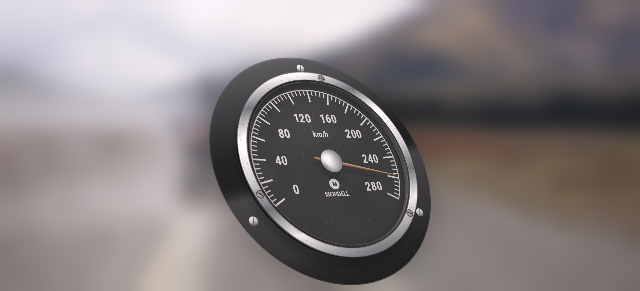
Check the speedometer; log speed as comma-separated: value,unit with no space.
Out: 260,km/h
